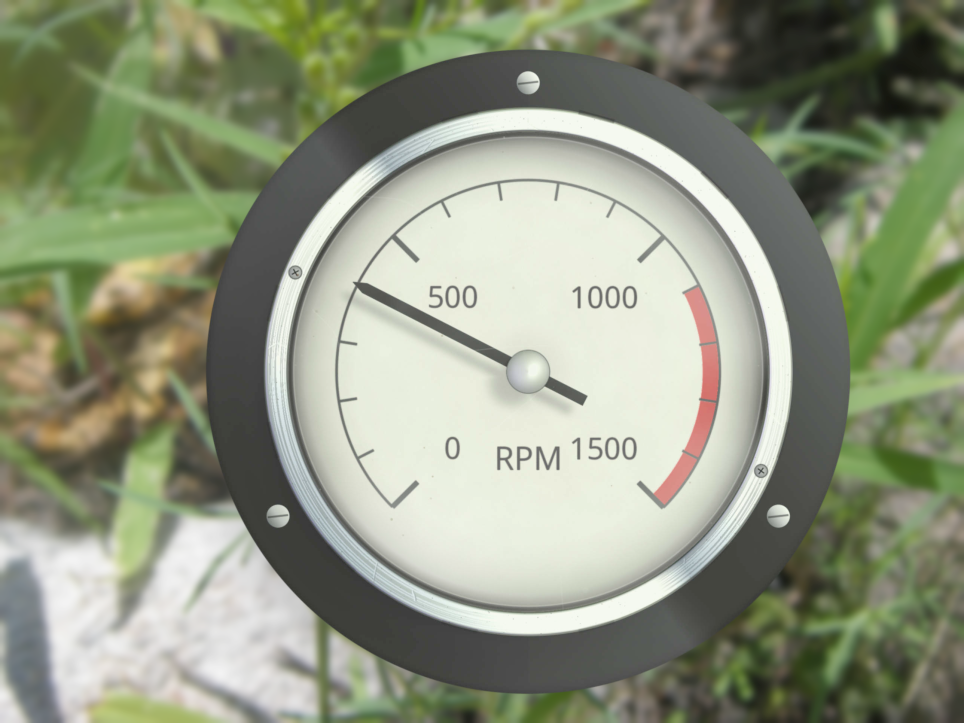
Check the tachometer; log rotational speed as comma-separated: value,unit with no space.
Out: 400,rpm
